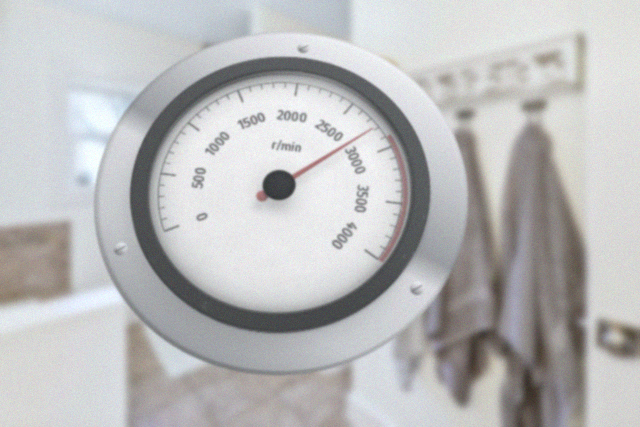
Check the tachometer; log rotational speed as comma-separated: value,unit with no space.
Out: 2800,rpm
